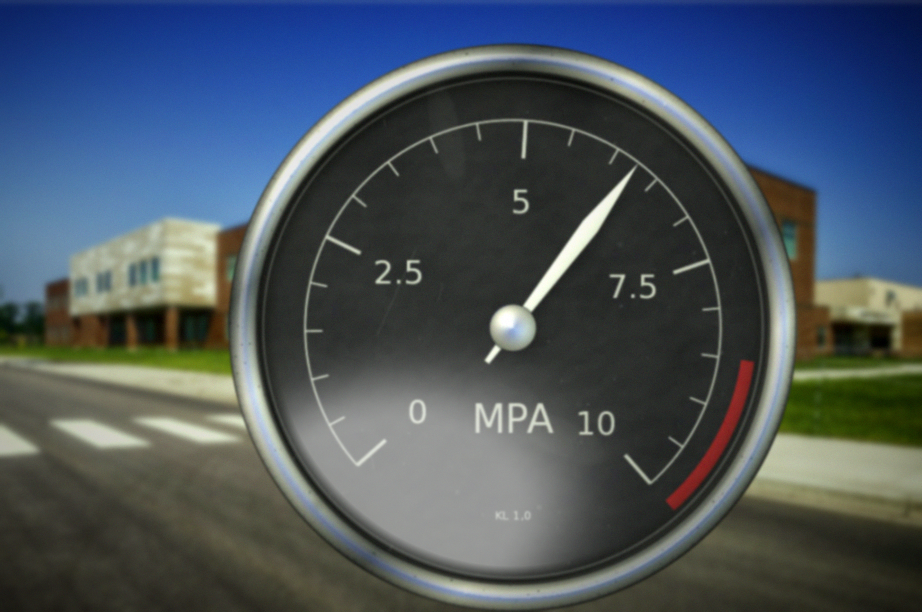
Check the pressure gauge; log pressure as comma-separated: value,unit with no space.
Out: 6.25,MPa
